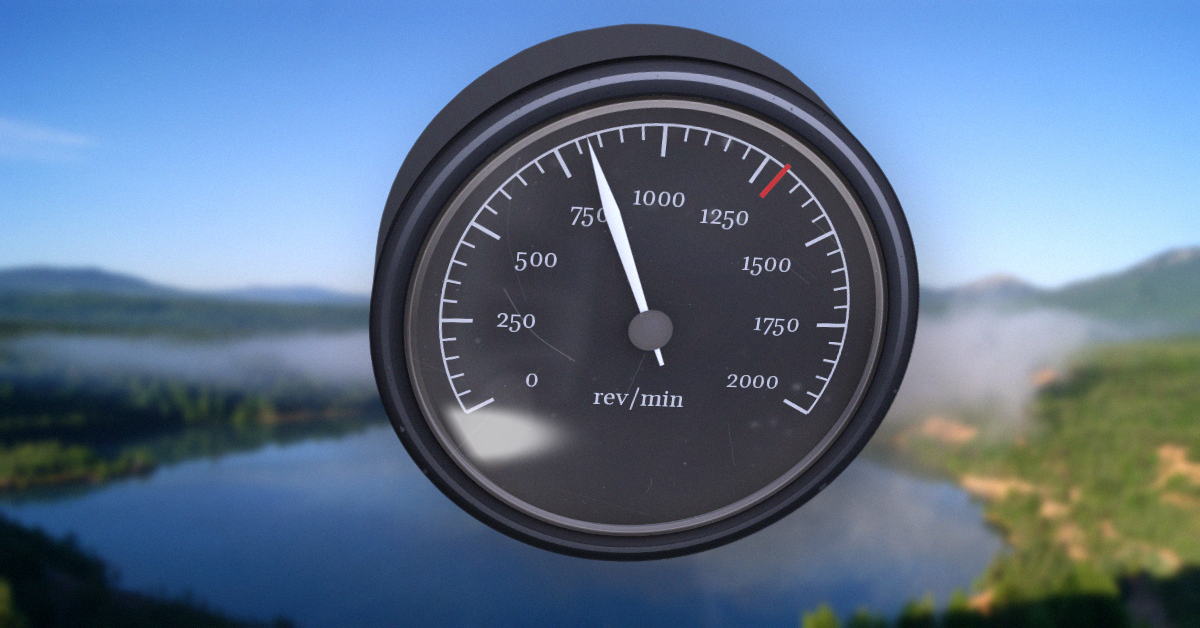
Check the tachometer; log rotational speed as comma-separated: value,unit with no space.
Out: 825,rpm
